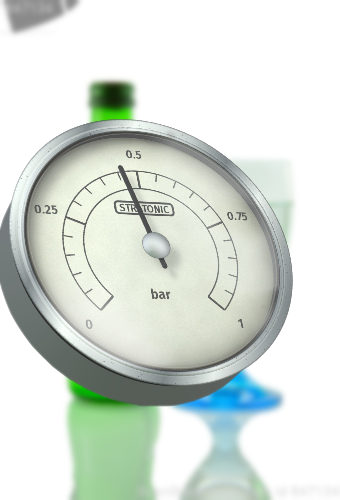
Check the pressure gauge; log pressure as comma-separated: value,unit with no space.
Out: 0.45,bar
